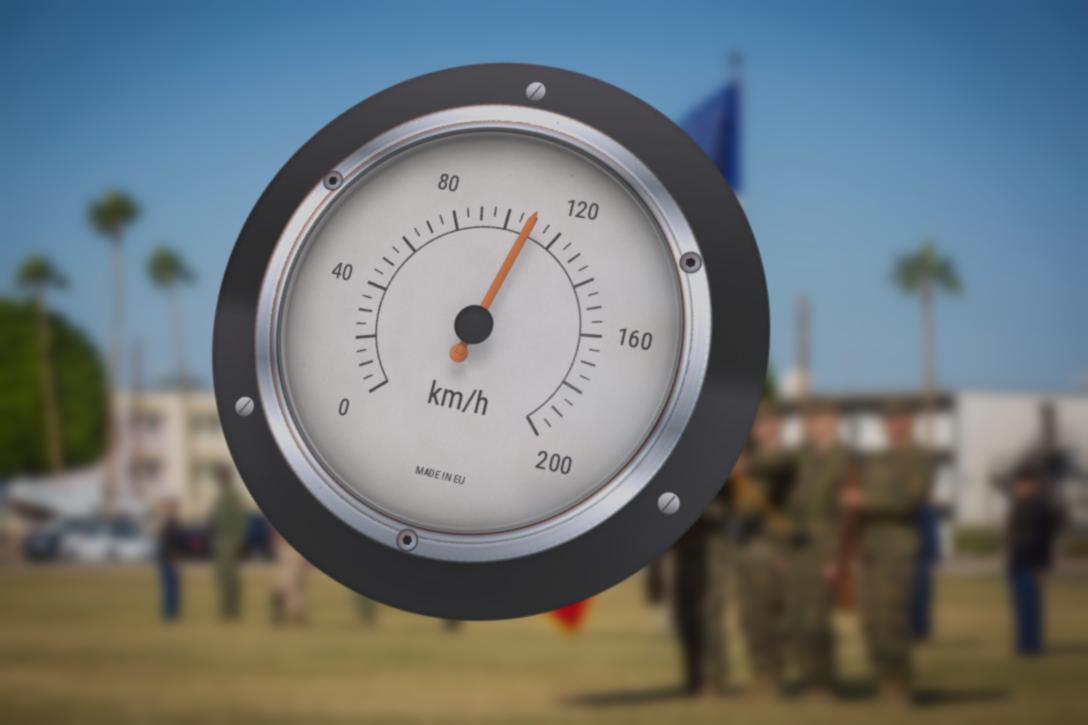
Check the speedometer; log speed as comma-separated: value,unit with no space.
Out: 110,km/h
